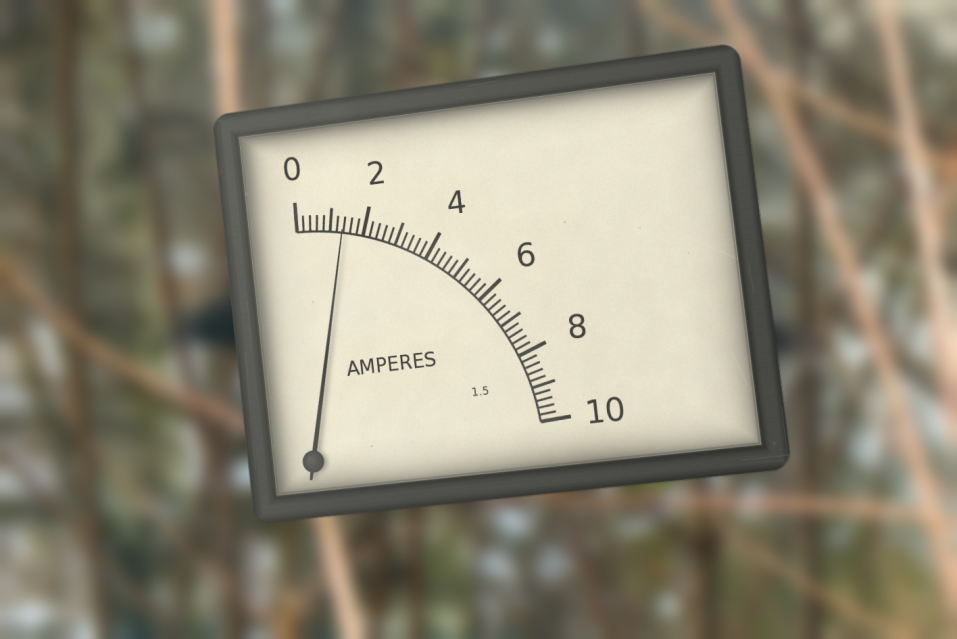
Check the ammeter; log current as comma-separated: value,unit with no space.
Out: 1.4,A
